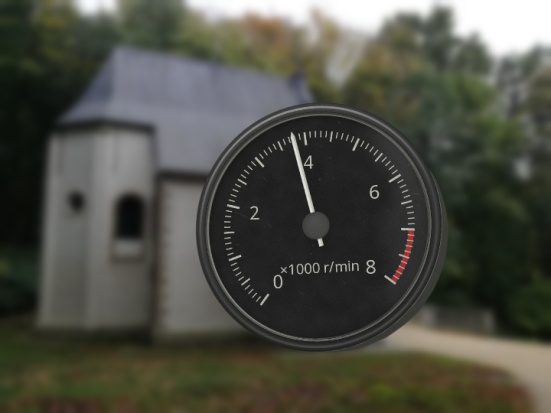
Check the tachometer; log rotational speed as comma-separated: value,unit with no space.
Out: 3800,rpm
